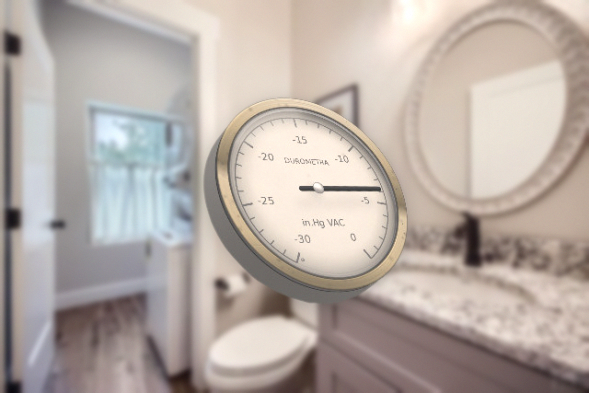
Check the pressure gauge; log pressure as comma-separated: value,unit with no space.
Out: -6,inHg
